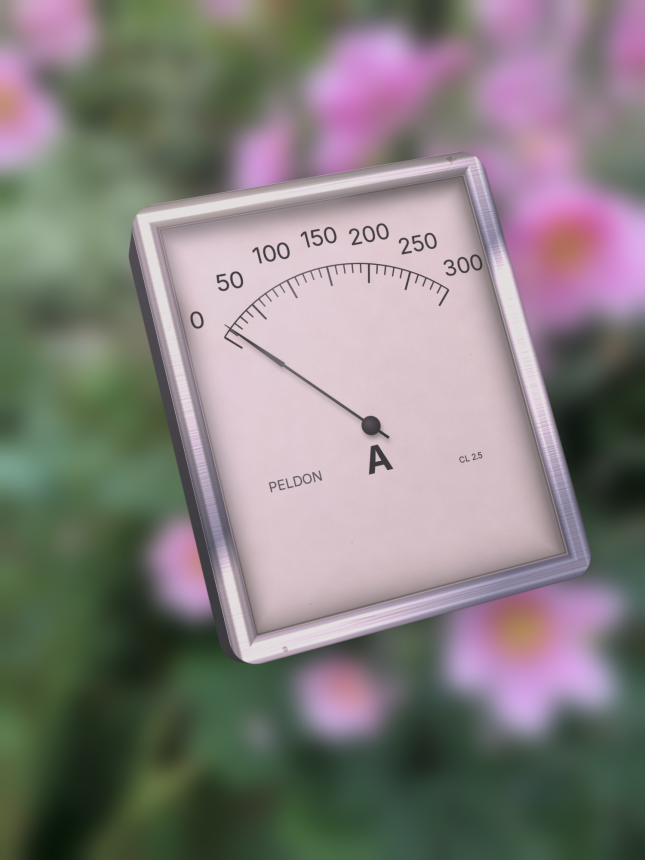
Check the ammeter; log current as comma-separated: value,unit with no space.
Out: 10,A
